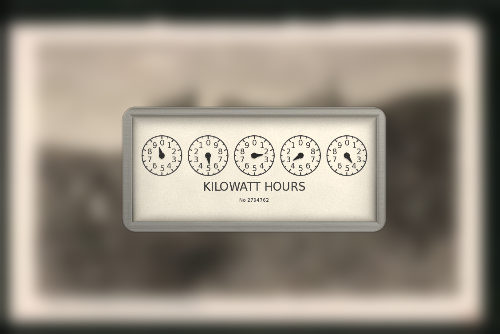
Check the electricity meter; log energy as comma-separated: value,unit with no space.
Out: 95234,kWh
